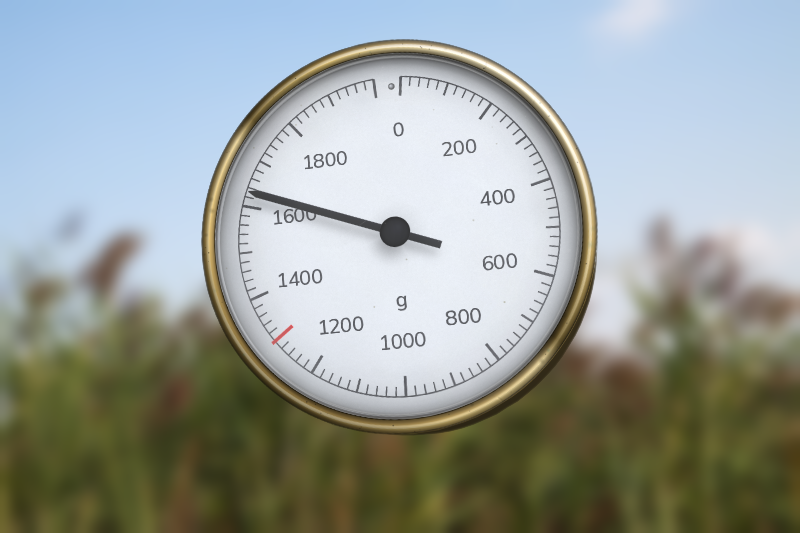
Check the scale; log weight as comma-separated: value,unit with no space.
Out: 1630,g
